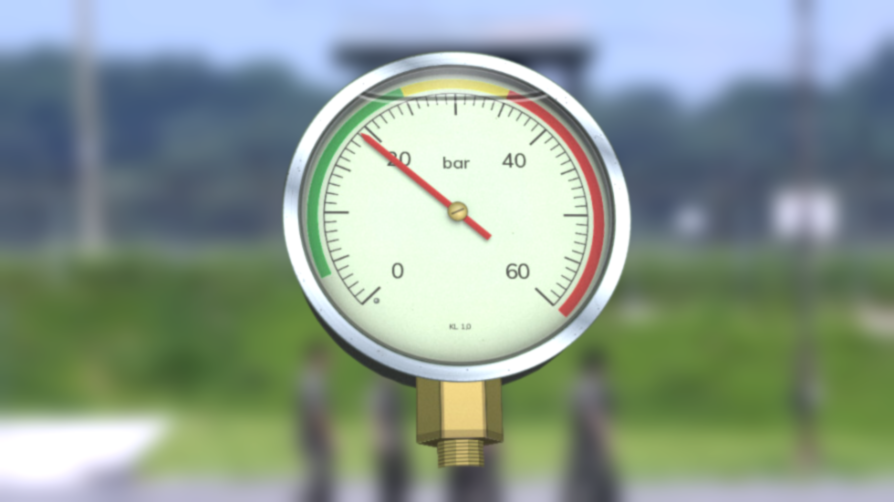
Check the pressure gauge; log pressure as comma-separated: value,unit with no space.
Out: 19,bar
